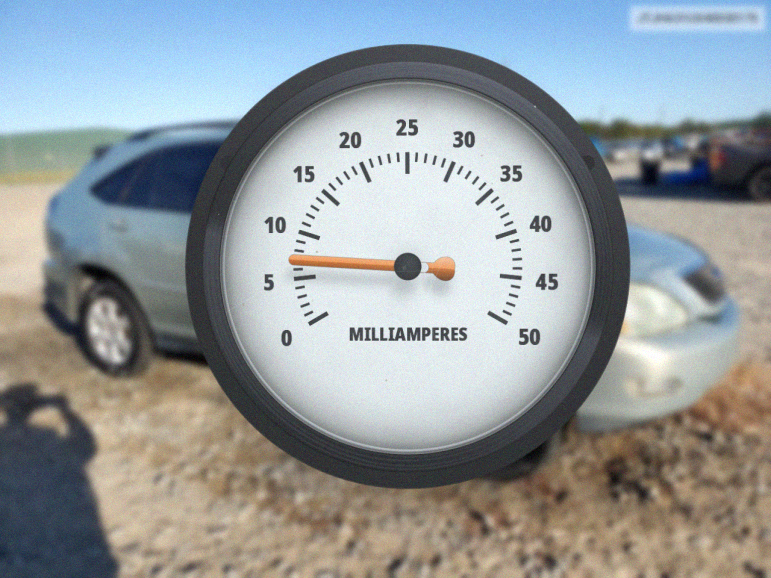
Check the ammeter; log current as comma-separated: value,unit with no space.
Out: 7,mA
